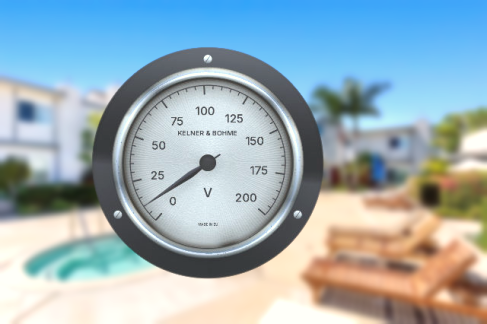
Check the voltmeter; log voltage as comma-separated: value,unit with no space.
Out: 10,V
